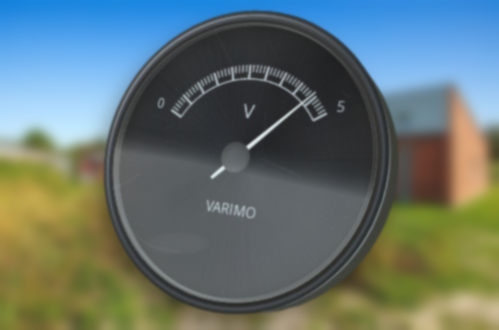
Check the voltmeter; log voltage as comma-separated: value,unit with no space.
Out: 4.5,V
